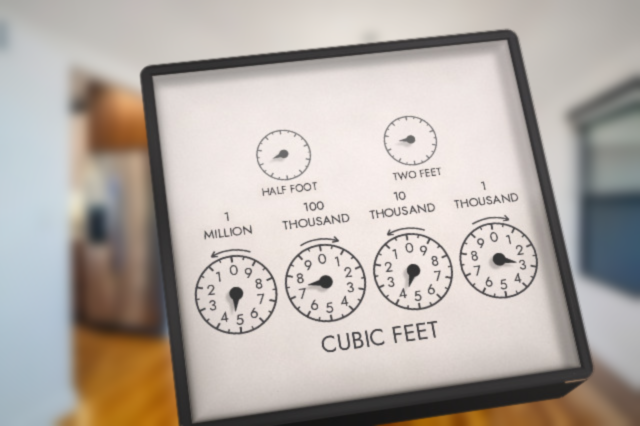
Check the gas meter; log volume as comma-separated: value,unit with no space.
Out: 474300,ft³
